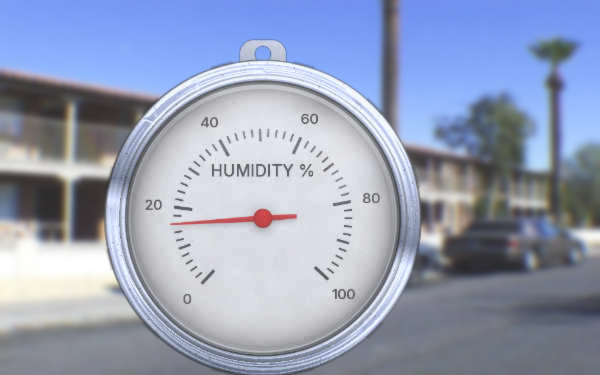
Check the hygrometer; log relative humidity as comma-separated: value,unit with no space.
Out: 16,%
